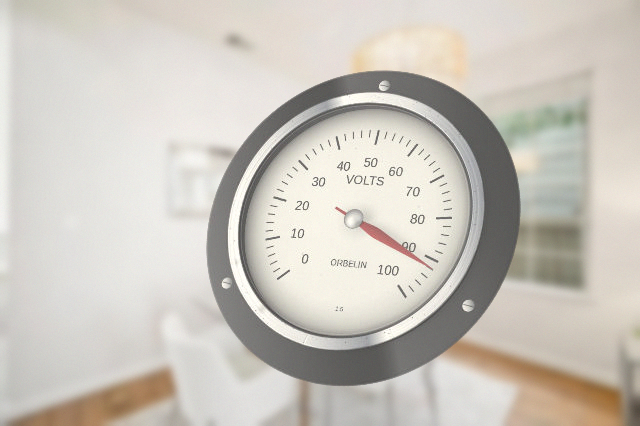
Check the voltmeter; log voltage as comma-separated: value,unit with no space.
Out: 92,V
